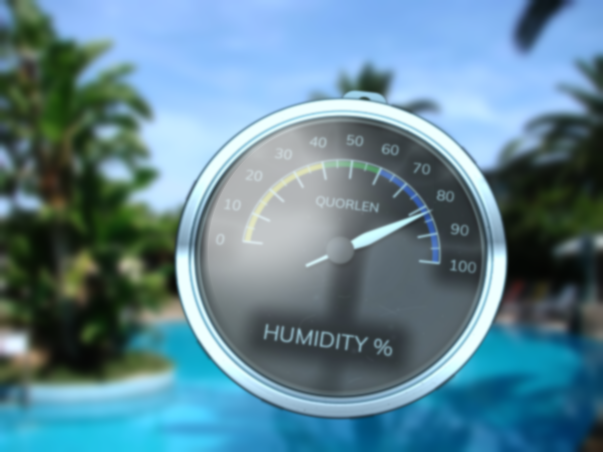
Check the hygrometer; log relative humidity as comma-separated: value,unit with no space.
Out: 82.5,%
